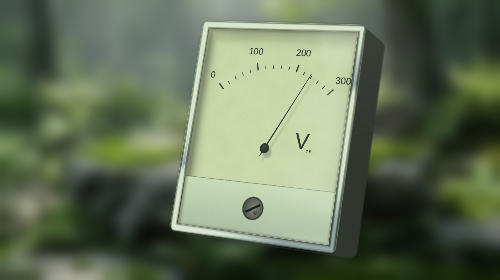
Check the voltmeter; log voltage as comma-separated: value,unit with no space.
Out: 240,V
